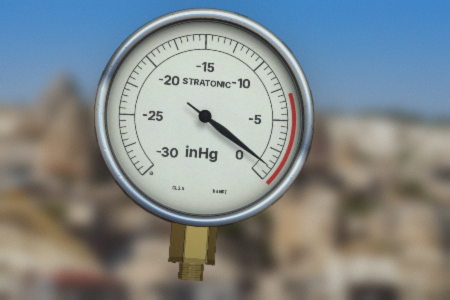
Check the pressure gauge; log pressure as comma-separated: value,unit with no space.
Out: -1,inHg
